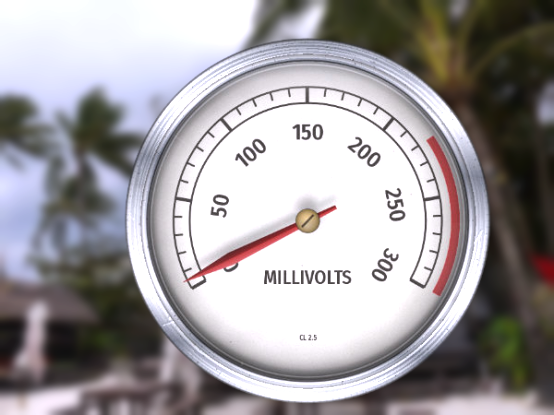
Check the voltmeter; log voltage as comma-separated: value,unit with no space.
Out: 5,mV
